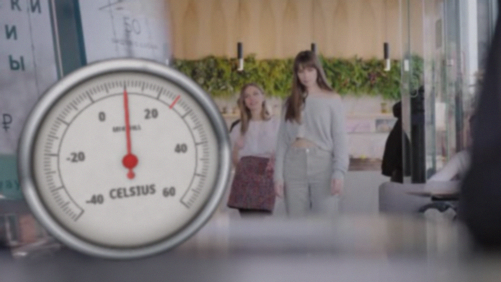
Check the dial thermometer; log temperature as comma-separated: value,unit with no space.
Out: 10,°C
